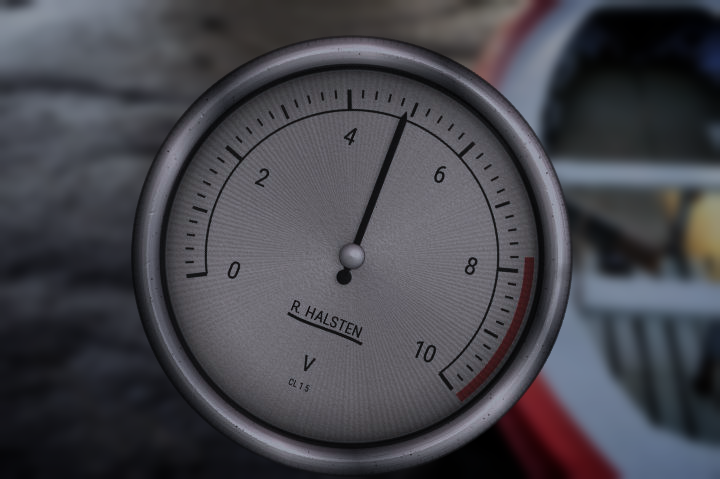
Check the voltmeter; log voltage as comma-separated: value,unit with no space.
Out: 4.9,V
